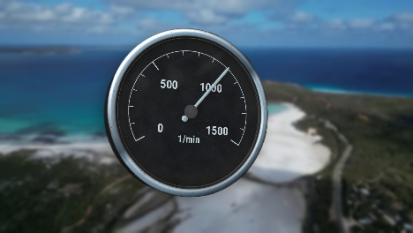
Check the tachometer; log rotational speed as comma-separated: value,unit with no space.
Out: 1000,rpm
